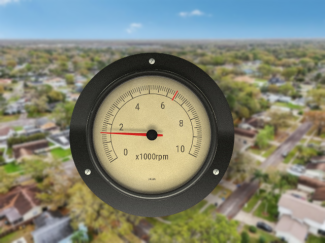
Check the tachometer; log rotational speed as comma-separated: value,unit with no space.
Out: 1500,rpm
